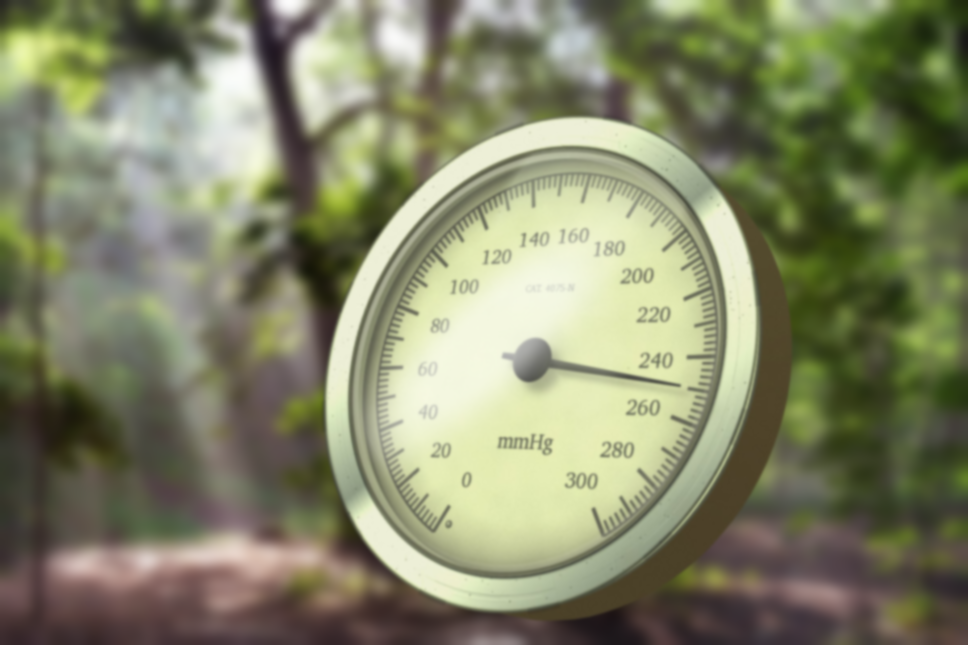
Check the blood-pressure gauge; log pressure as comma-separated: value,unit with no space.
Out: 250,mmHg
